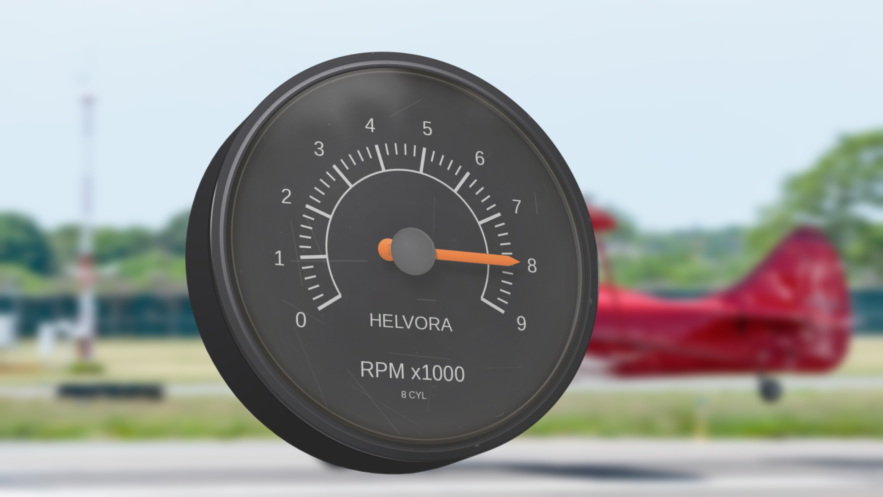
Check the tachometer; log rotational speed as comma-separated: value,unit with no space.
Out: 8000,rpm
